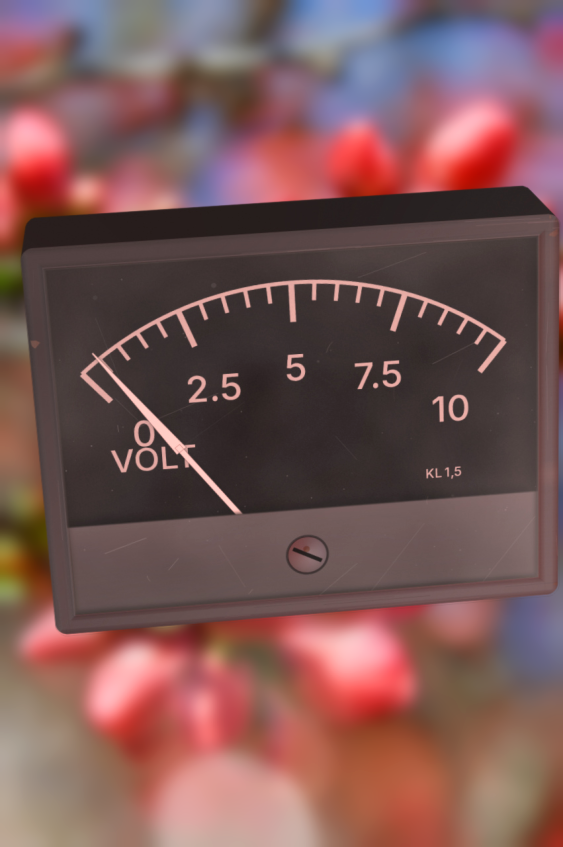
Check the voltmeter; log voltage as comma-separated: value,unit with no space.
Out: 0.5,V
